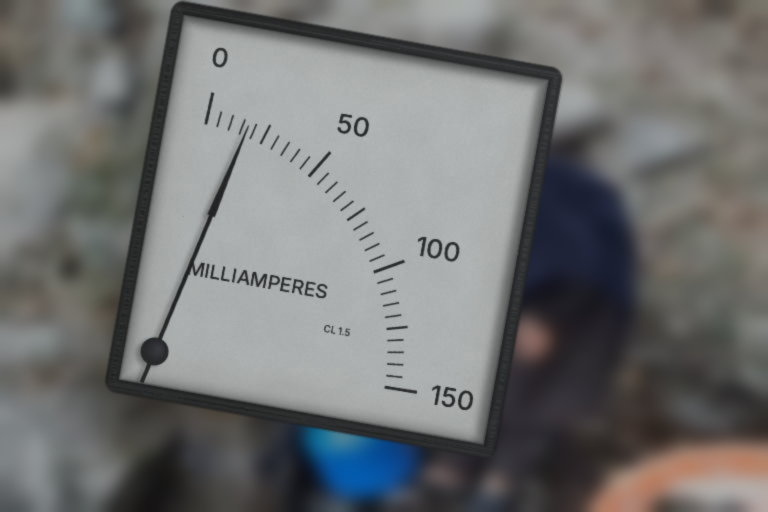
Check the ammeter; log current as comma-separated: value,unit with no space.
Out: 17.5,mA
